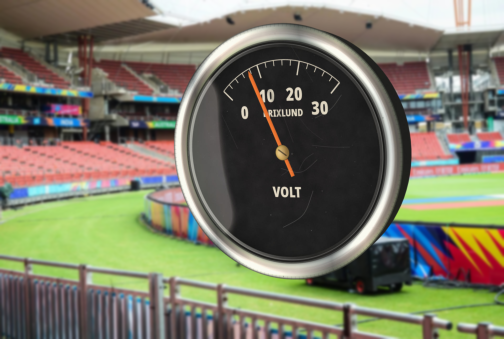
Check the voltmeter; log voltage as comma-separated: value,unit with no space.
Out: 8,V
